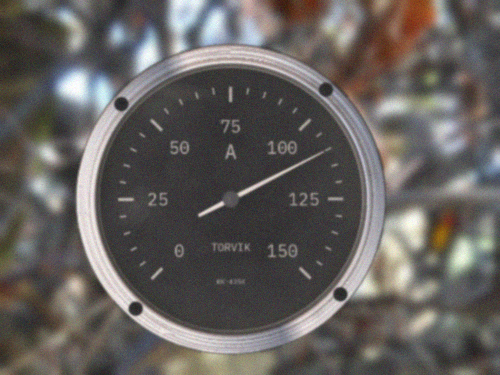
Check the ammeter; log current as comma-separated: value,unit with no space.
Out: 110,A
